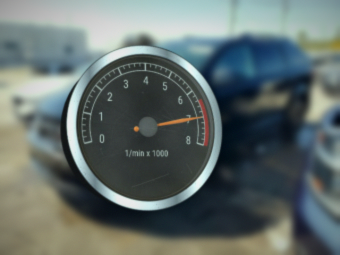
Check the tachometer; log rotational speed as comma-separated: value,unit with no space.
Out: 7000,rpm
